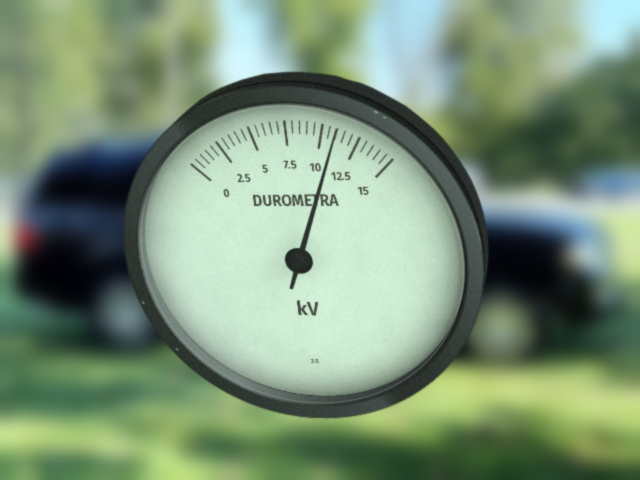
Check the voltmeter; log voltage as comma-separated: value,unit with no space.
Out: 11,kV
